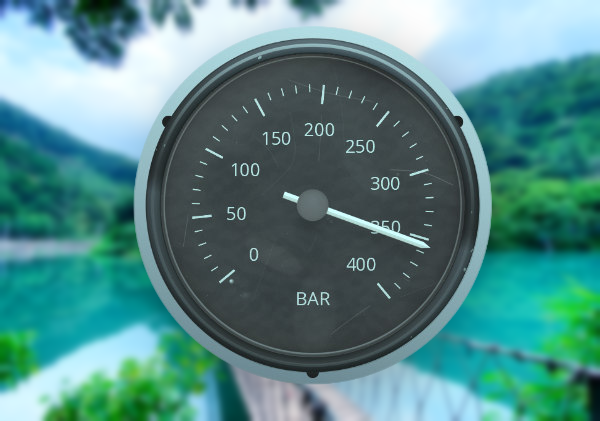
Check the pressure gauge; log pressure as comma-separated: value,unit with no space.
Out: 355,bar
